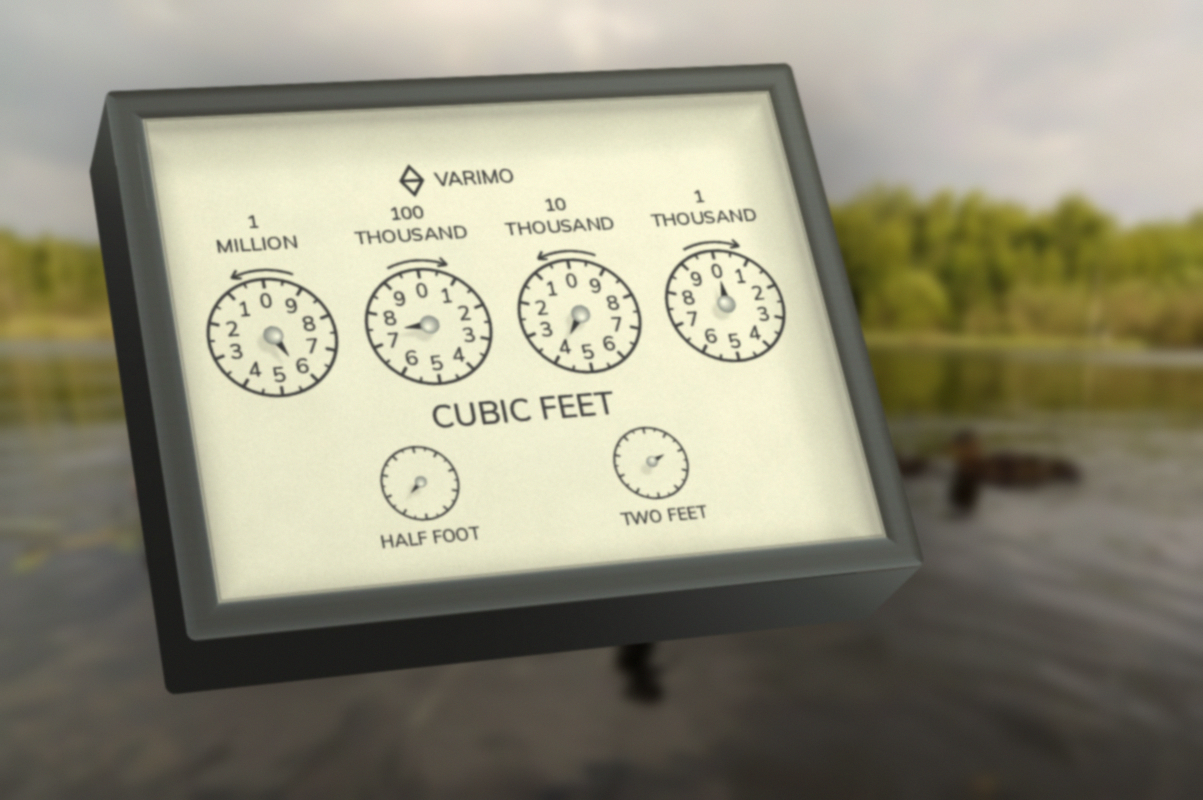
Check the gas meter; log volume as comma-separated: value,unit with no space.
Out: 574000,ft³
